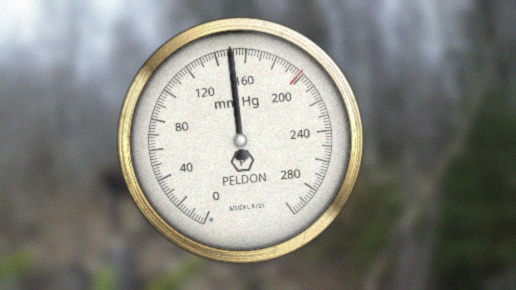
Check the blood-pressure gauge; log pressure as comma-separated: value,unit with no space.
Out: 150,mmHg
